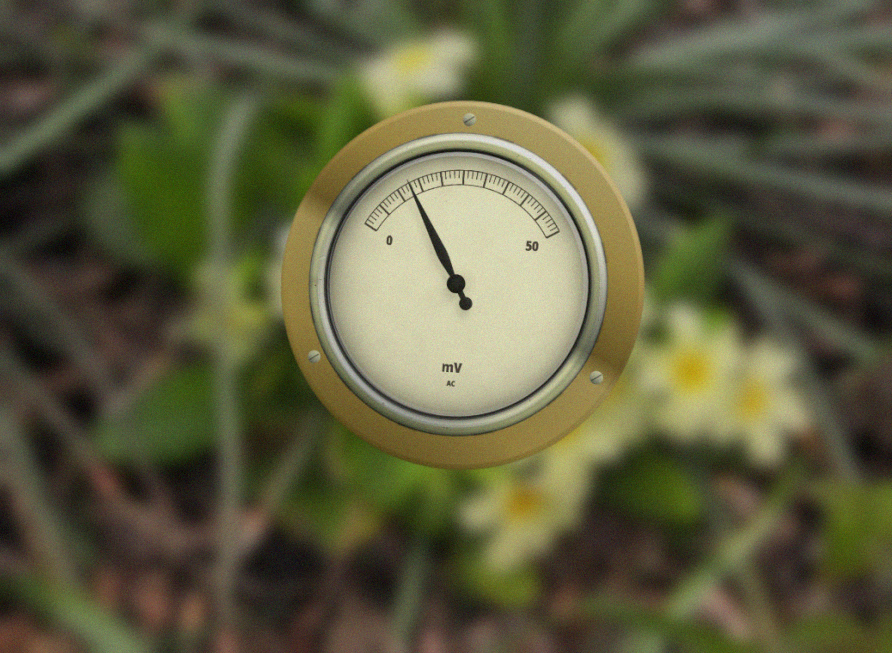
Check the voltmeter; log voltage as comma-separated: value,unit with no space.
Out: 13,mV
